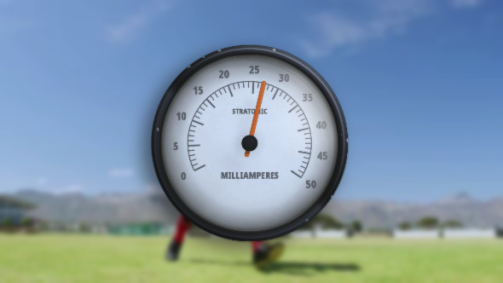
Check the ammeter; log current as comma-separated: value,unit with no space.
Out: 27,mA
